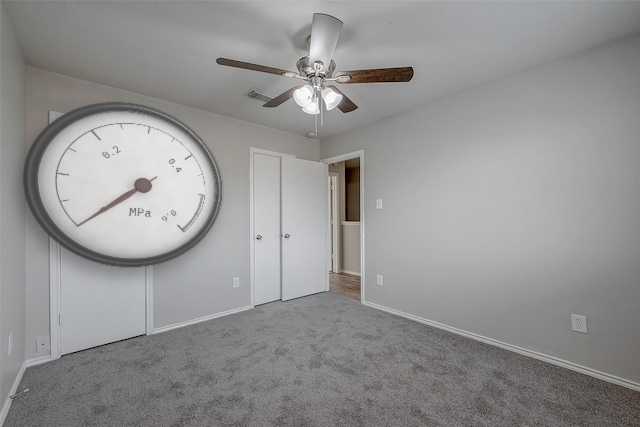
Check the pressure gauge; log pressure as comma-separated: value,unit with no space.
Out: 0,MPa
